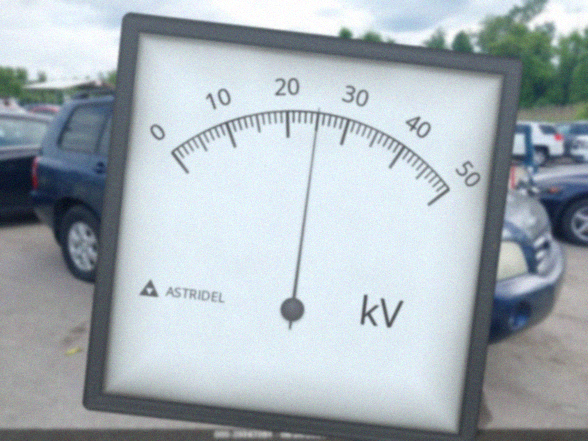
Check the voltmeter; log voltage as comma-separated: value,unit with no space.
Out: 25,kV
